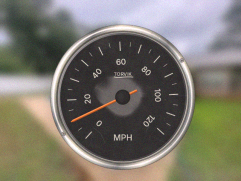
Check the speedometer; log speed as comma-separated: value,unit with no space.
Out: 10,mph
